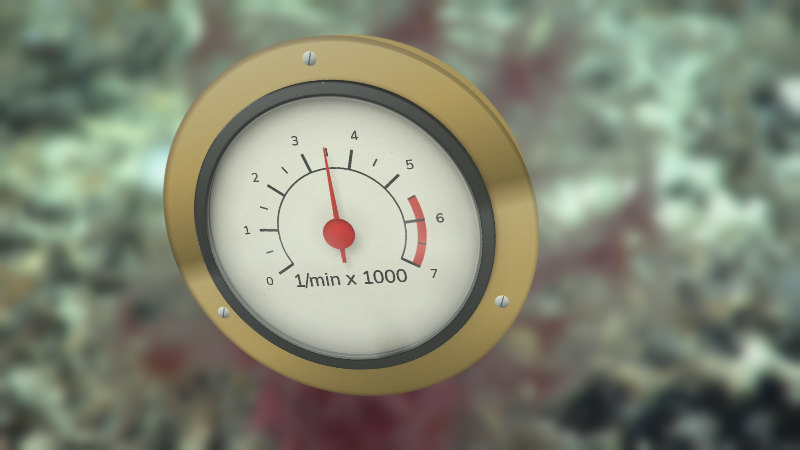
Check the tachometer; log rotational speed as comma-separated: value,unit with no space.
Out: 3500,rpm
